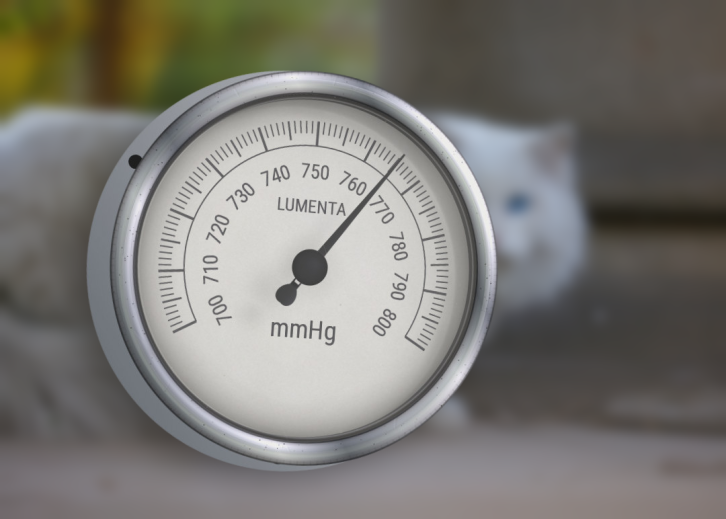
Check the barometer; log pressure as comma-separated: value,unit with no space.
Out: 765,mmHg
